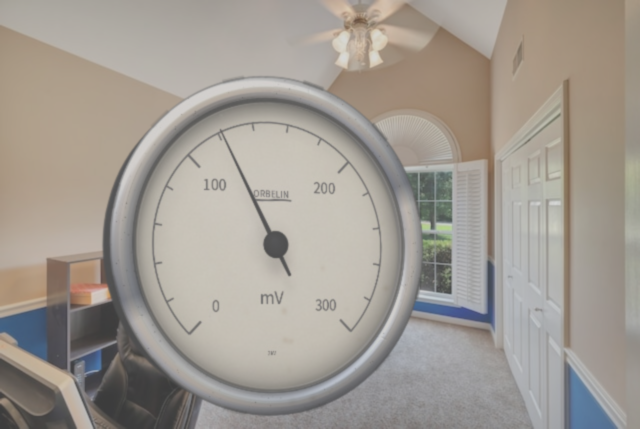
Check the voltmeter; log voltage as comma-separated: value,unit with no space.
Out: 120,mV
